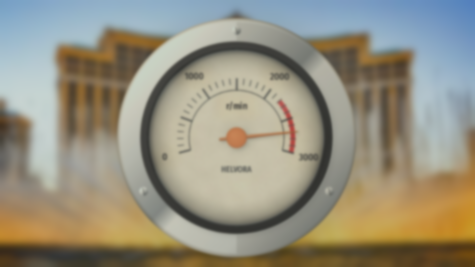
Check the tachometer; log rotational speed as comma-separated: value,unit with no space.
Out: 2700,rpm
